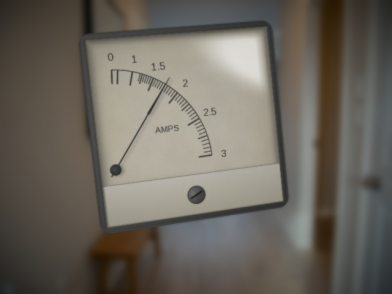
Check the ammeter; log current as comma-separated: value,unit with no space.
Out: 1.75,A
